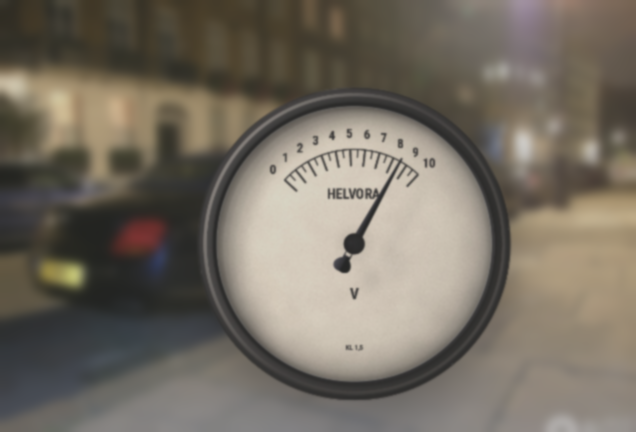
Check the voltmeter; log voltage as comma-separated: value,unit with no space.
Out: 8.5,V
